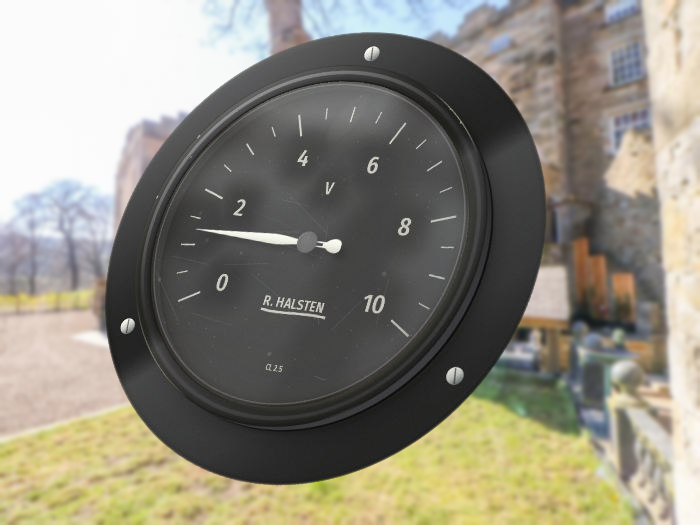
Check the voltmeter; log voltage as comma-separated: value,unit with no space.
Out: 1.25,V
